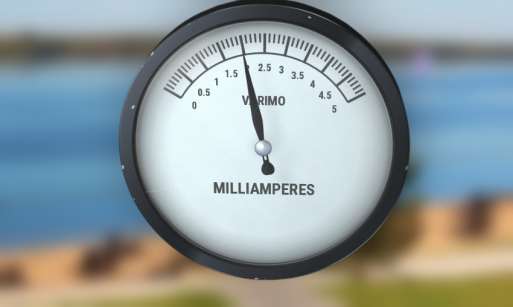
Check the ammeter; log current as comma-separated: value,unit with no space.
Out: 2,mA
